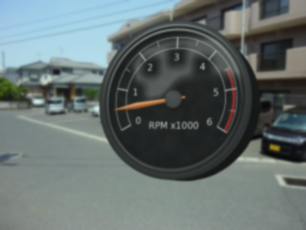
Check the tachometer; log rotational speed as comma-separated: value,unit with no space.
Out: 500,rpm
